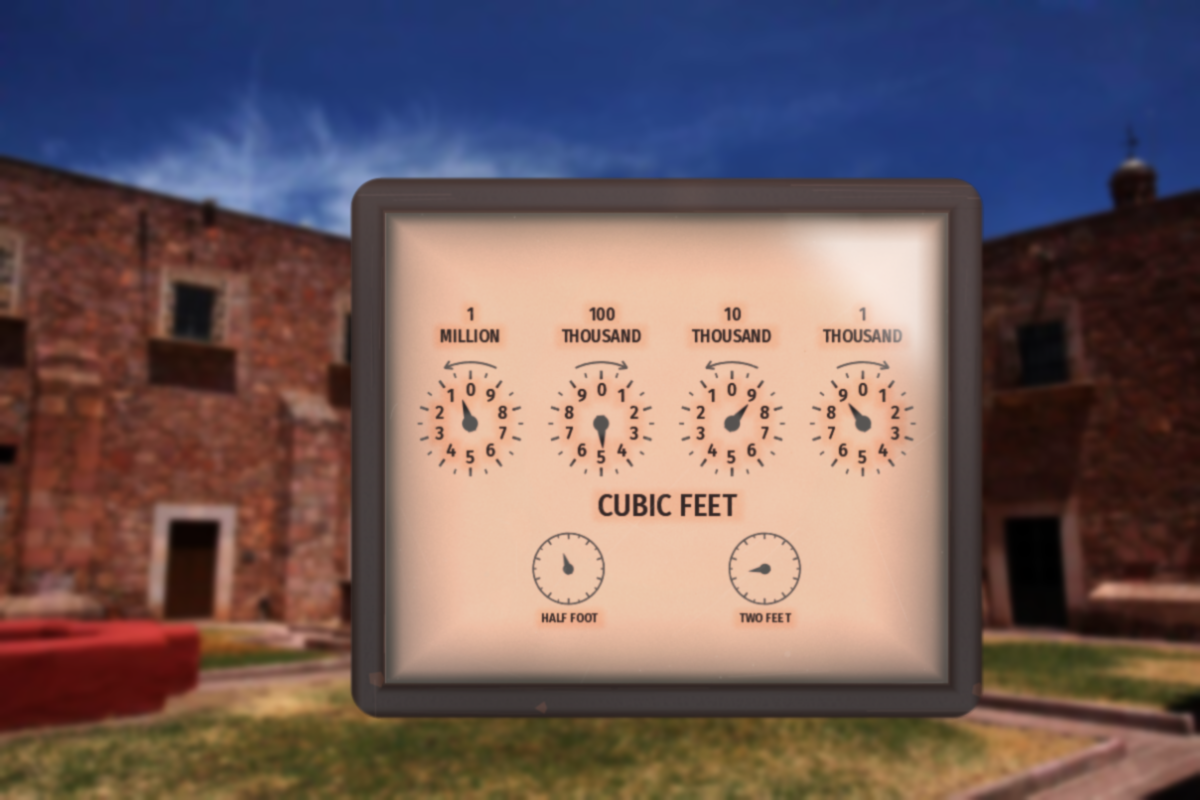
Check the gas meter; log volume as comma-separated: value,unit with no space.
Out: 48900,ft³
